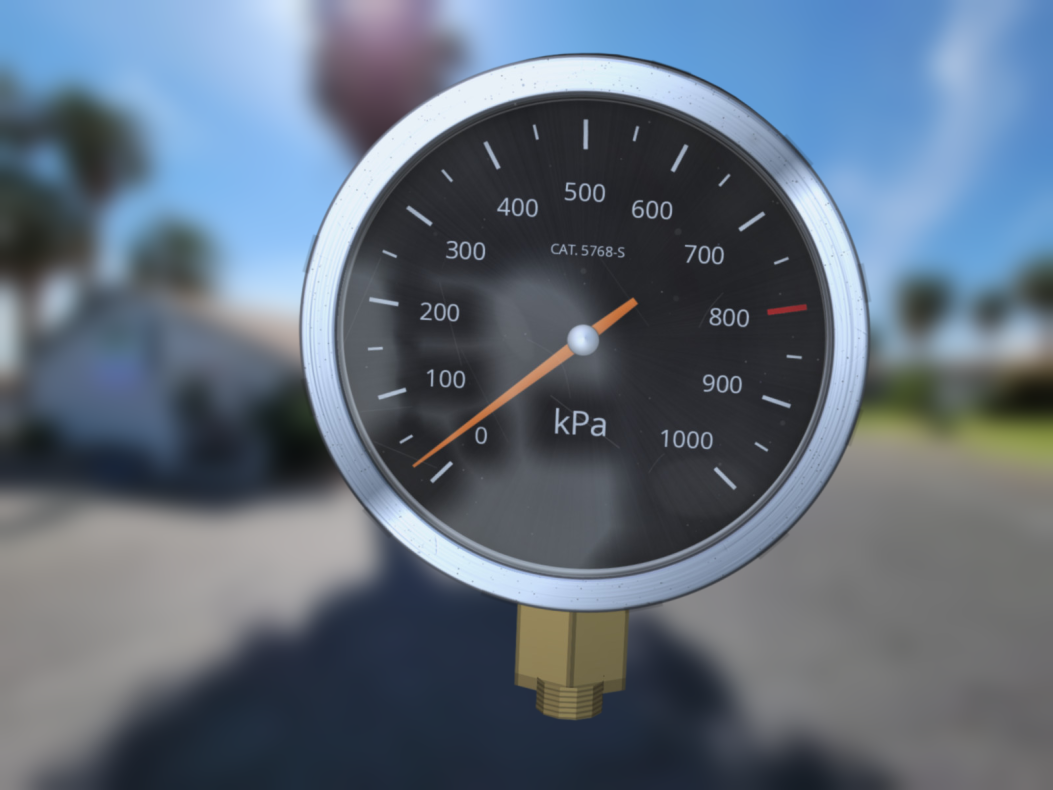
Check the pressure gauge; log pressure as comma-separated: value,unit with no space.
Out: 25,kPa
